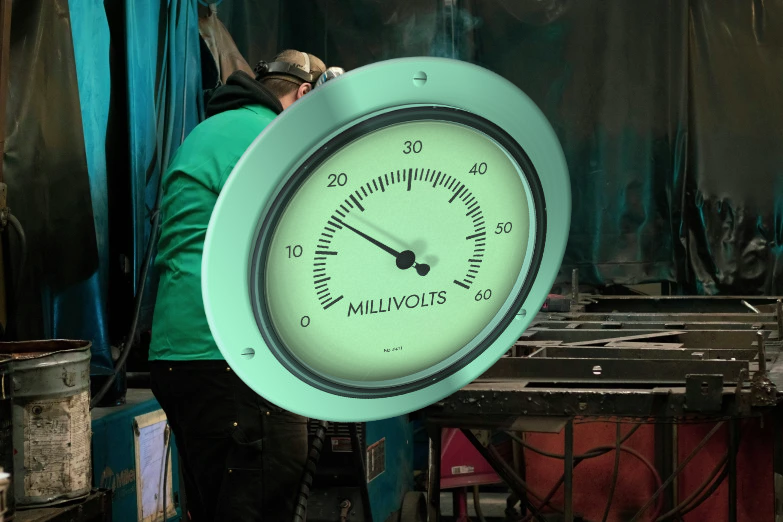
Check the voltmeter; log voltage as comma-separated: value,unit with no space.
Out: 16,mV
